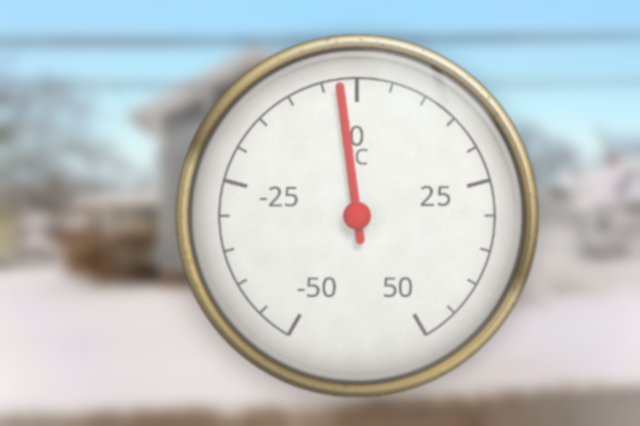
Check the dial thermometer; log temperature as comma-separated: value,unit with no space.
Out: -2.5,°C
